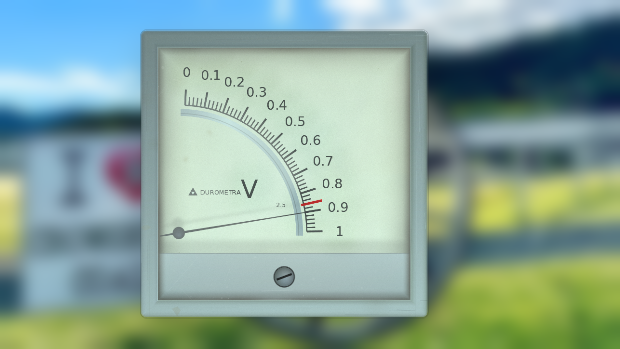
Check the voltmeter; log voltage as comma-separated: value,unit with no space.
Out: 0.9,V
